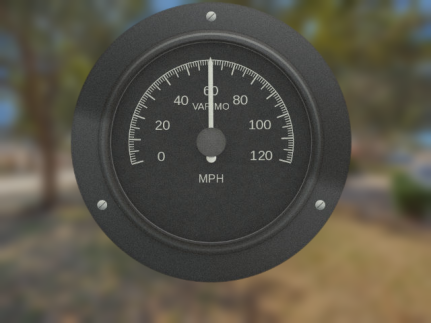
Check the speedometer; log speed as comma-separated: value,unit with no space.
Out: 60,mph
